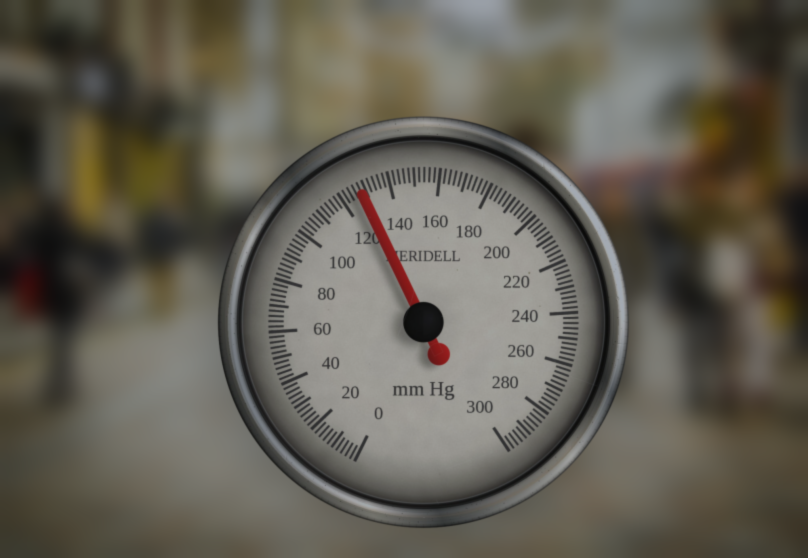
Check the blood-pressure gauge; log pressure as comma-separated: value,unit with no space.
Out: 128,mmHg
